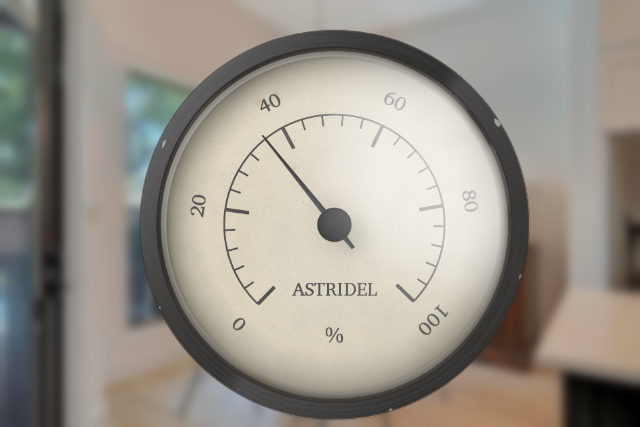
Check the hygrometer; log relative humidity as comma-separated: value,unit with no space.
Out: 36,%
